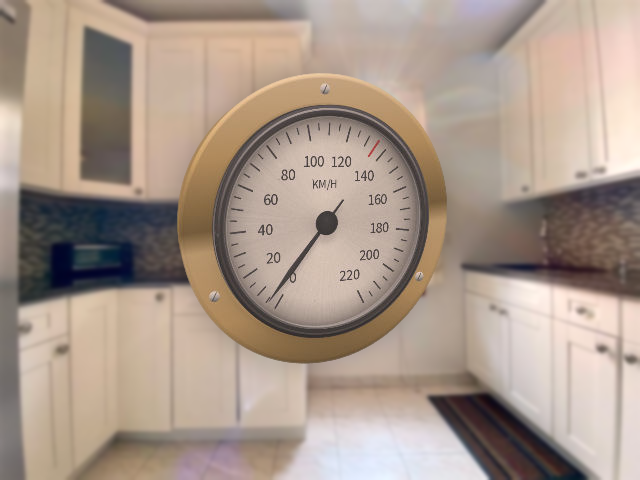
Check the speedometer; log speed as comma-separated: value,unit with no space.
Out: 5,km/h
